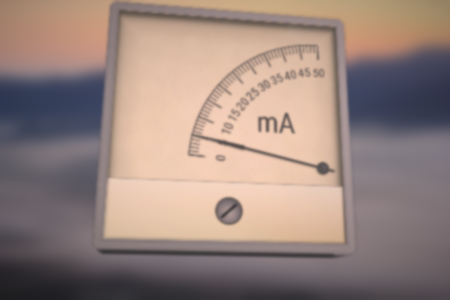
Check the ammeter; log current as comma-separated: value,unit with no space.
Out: 5,mA
